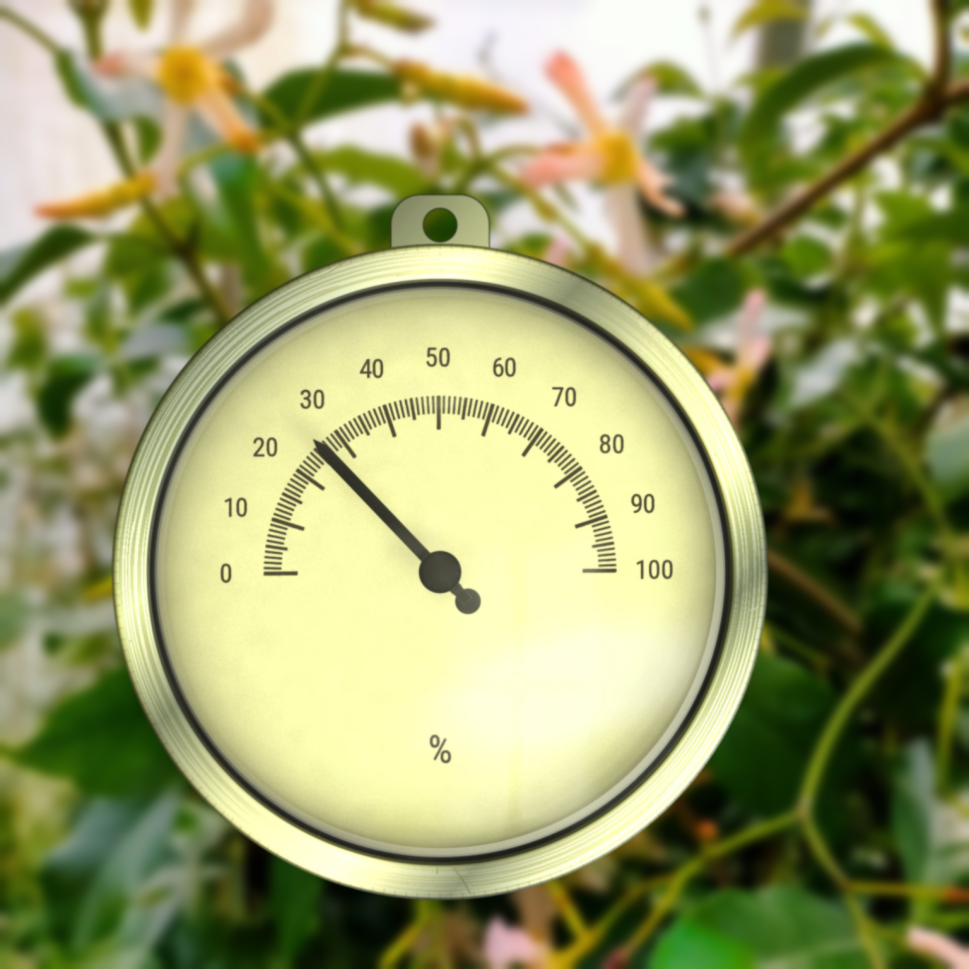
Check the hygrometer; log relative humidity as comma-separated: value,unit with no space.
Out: 26,%
